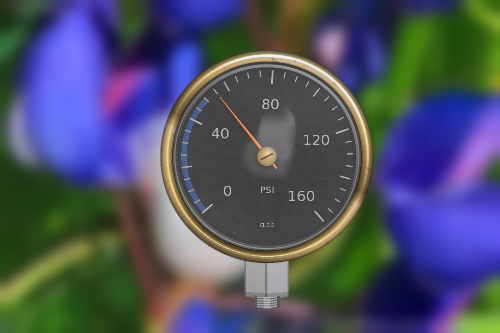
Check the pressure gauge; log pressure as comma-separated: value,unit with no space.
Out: 55,psi
